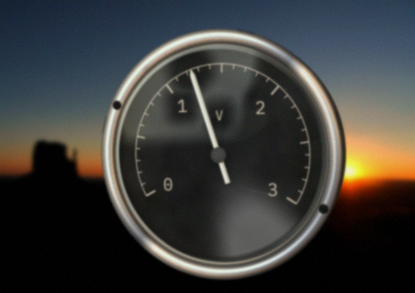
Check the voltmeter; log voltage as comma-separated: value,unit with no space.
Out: 1.25,V
